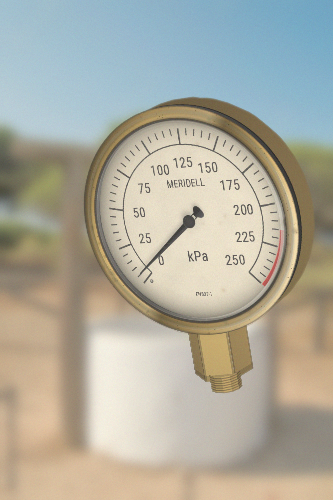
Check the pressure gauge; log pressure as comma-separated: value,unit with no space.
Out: 5,kPa
